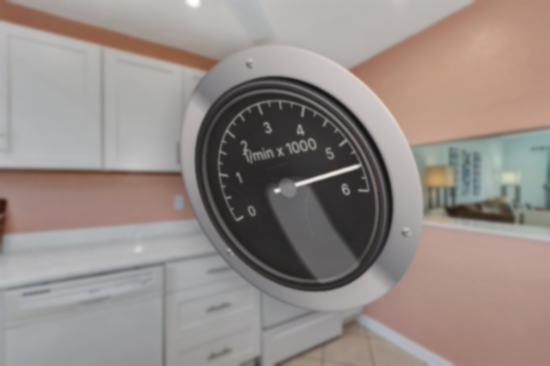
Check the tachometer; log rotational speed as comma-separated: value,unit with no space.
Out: 5500,rpm
